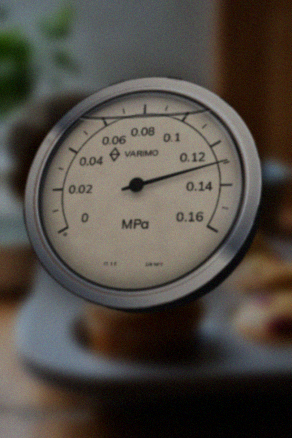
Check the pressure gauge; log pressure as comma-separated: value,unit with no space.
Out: 0.13,MPa
